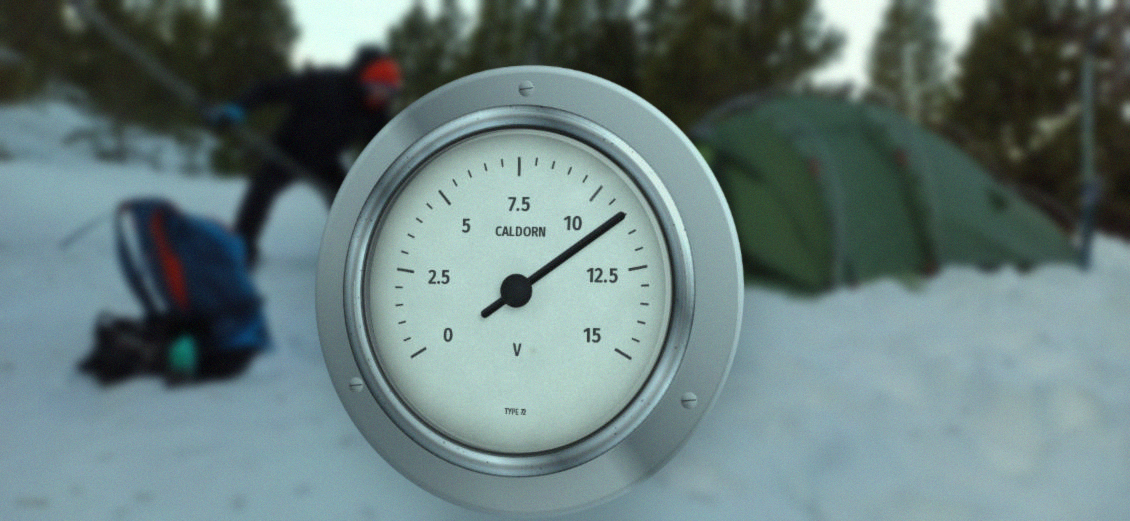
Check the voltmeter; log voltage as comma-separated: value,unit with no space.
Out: 11,V
